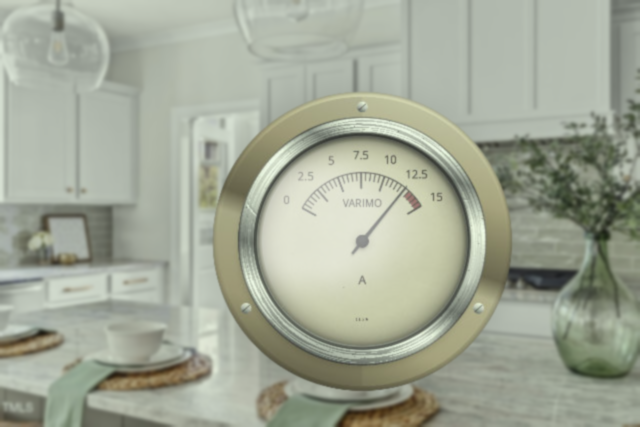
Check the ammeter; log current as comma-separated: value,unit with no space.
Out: 12.5,A
